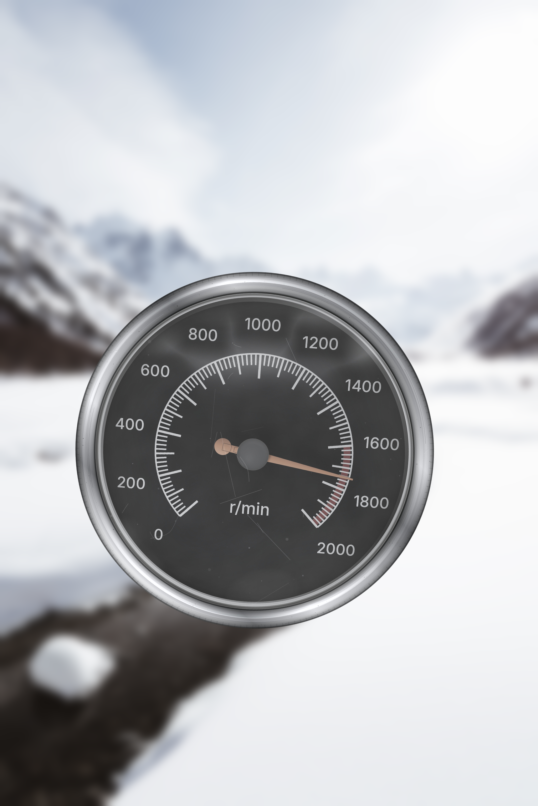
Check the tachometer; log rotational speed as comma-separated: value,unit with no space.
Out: 1740,rpm
